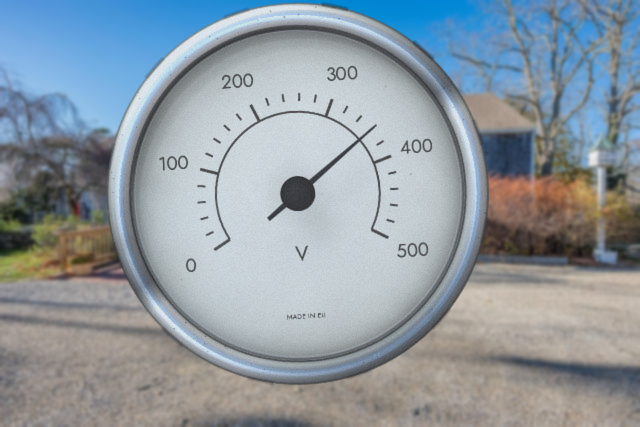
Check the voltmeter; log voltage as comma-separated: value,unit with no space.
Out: 360,V
